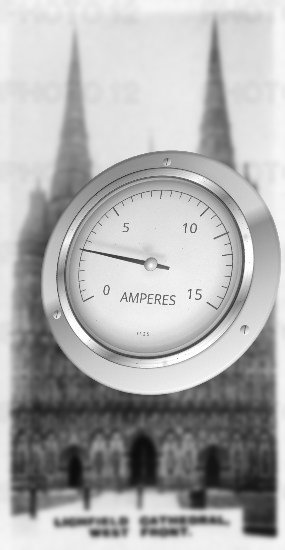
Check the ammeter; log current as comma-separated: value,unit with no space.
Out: 2.5,A
